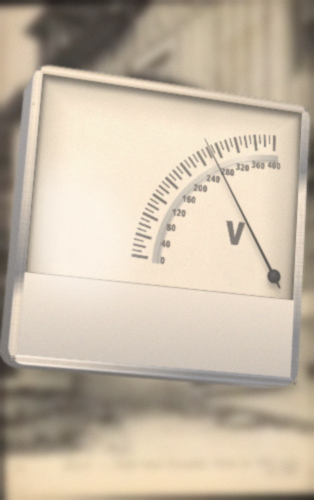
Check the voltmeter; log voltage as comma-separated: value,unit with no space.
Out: 260,V
